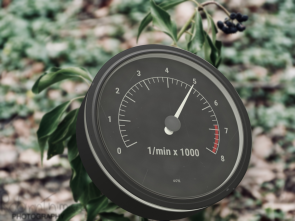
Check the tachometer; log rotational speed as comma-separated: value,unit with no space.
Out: 5000,rpm
